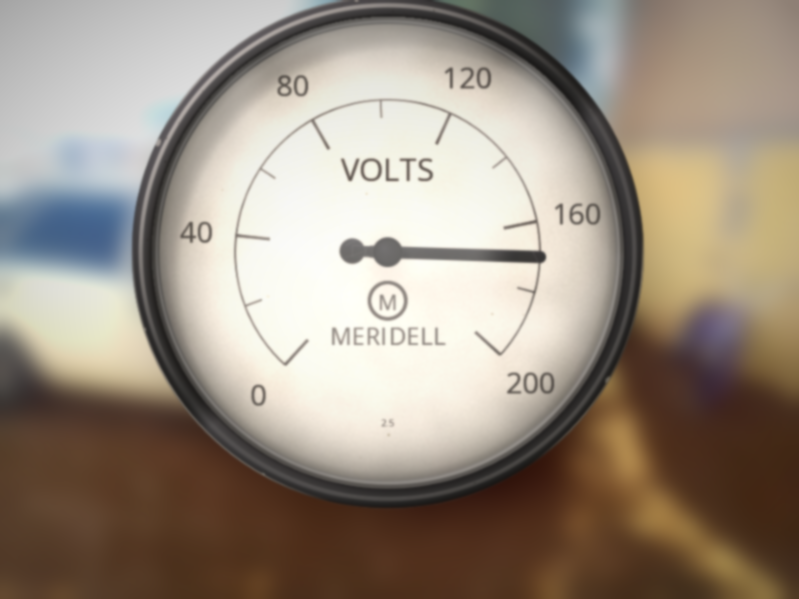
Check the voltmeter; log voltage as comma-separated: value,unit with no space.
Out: 170,V
